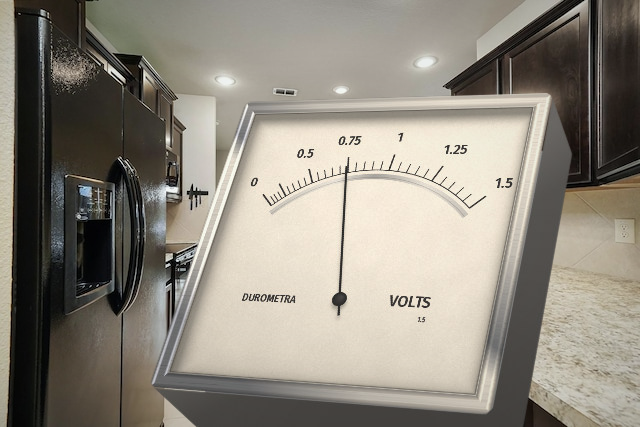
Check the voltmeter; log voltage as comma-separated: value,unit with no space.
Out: 0.75,V
